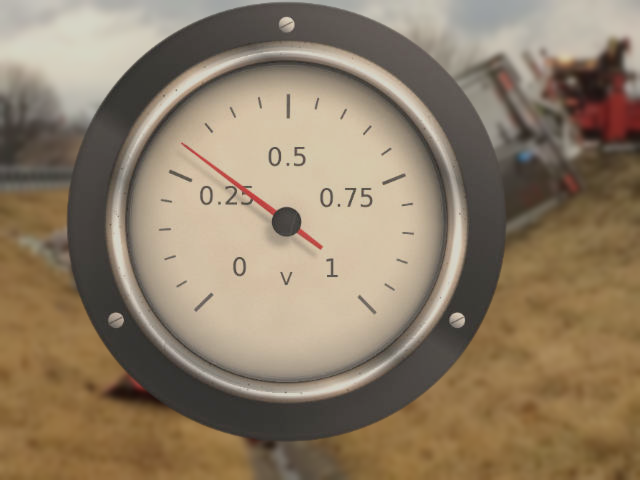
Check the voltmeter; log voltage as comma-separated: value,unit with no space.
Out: 0.3,V
